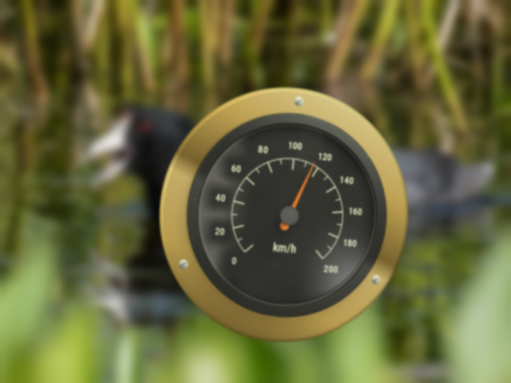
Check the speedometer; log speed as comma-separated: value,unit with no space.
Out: 115,km/h
